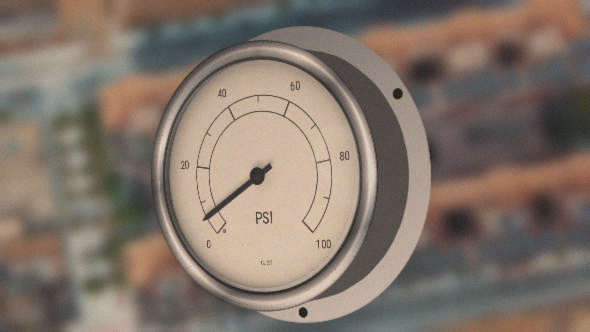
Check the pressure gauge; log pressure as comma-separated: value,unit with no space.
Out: 5,psi
